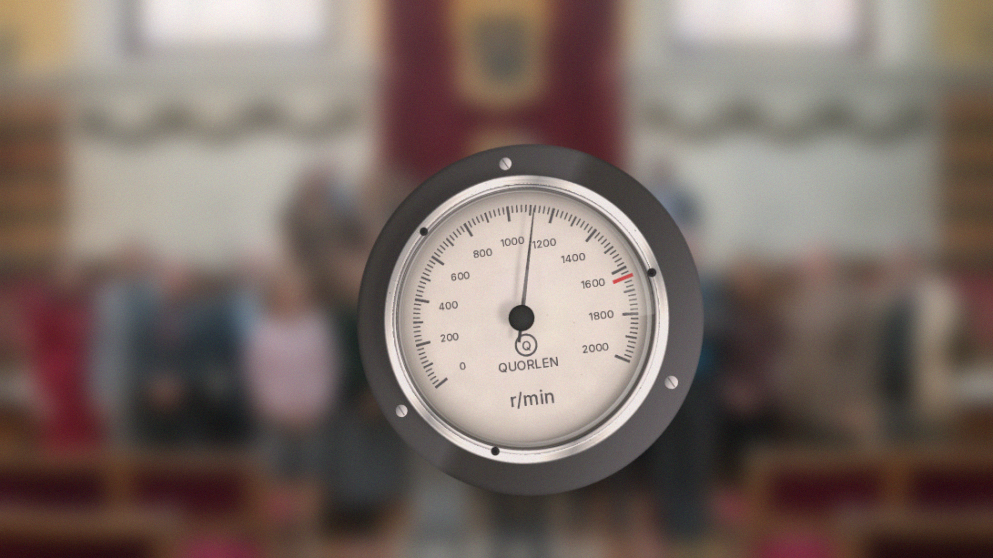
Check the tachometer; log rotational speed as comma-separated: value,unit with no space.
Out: 1120,rpm
